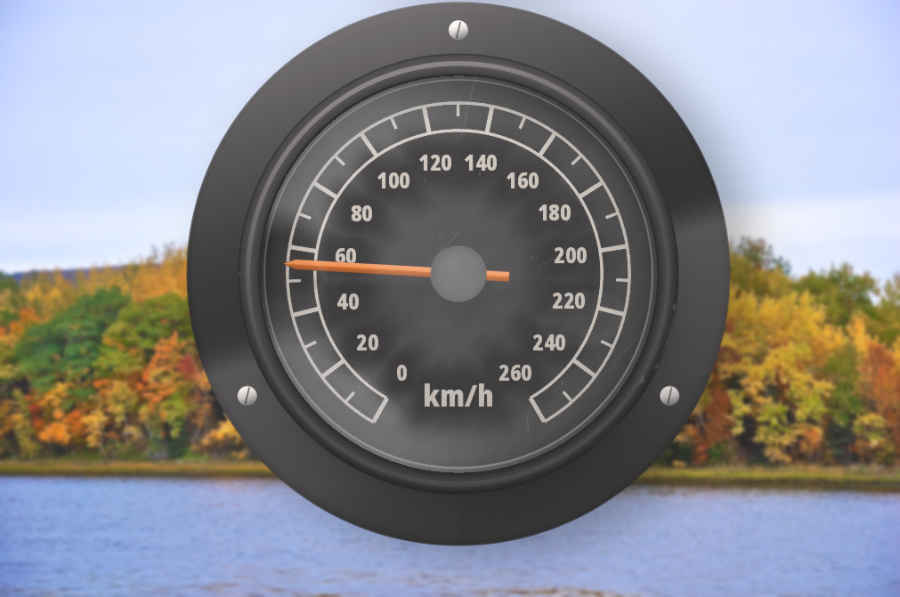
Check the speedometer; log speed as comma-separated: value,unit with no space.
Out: 55,km/h
